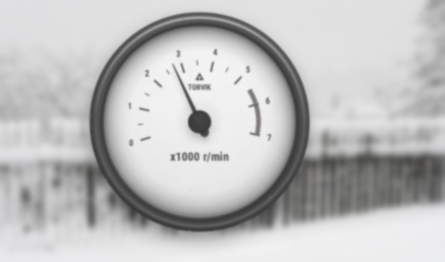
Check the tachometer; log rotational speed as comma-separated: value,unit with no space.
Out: 2750,rpm
